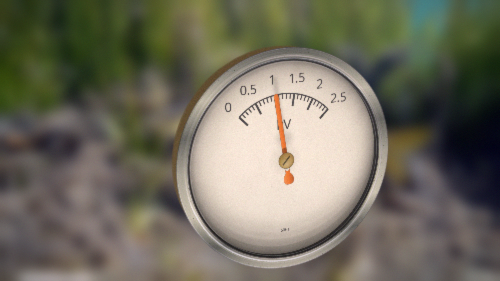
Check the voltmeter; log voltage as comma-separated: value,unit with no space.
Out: 1,kV
